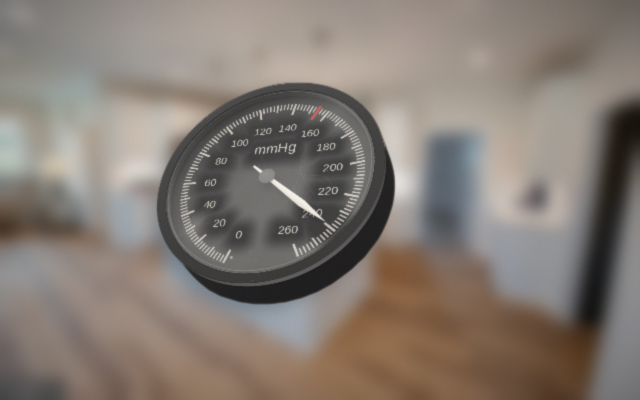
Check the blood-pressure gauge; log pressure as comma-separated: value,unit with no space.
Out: 240,mmHg
